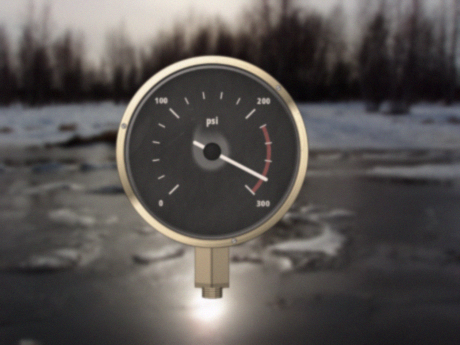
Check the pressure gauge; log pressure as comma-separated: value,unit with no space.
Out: 280,psi
